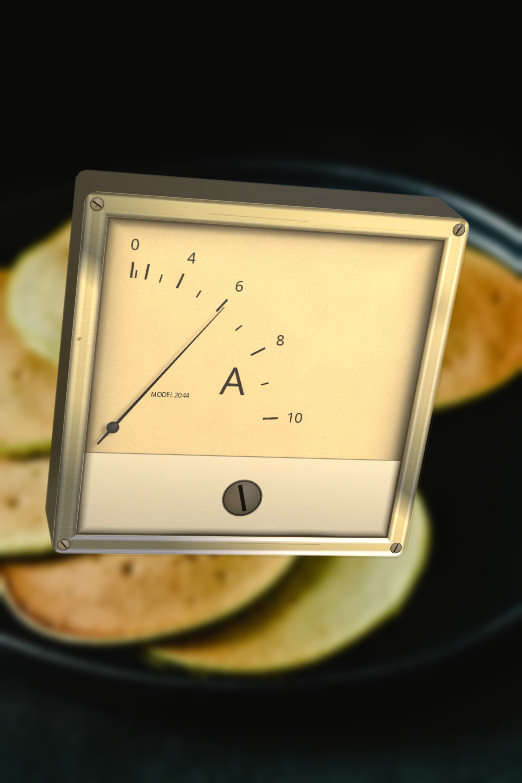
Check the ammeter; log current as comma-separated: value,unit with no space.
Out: 6,A
